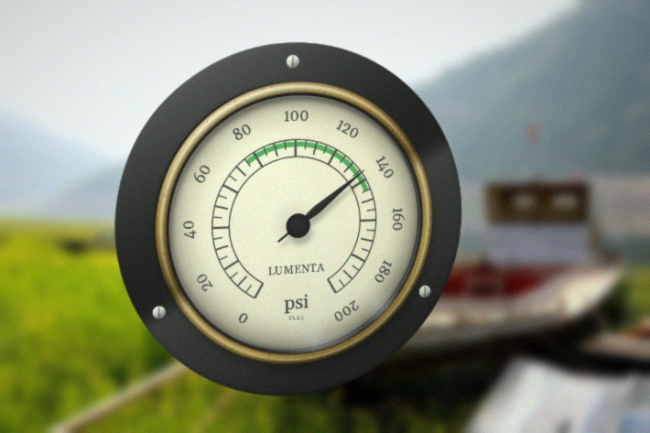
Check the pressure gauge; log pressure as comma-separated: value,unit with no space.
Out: 135,psi
